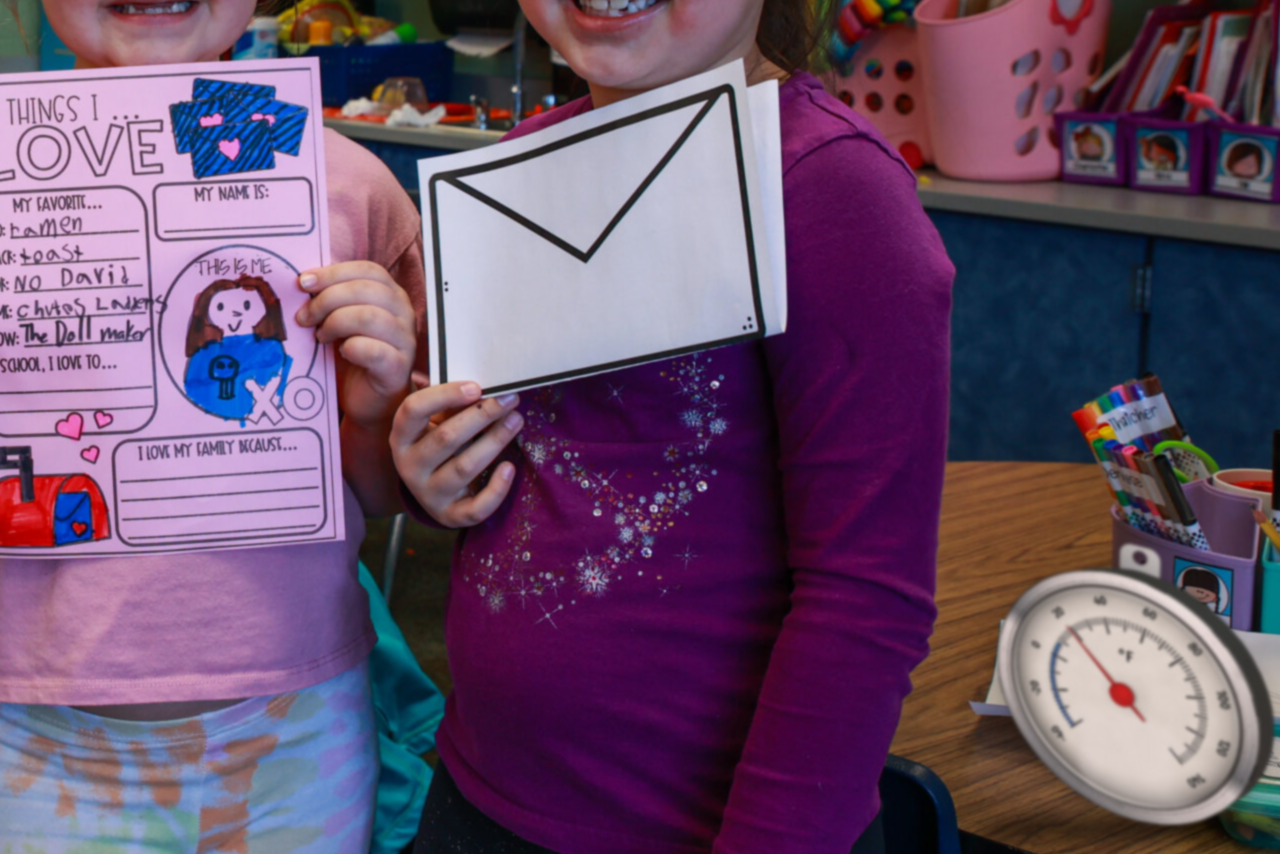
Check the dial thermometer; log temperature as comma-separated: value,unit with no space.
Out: 20,°F
